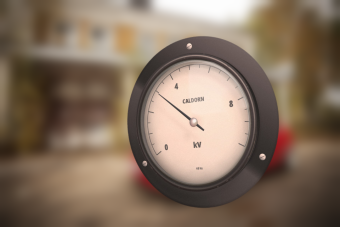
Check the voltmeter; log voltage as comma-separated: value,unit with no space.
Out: 3,kV
